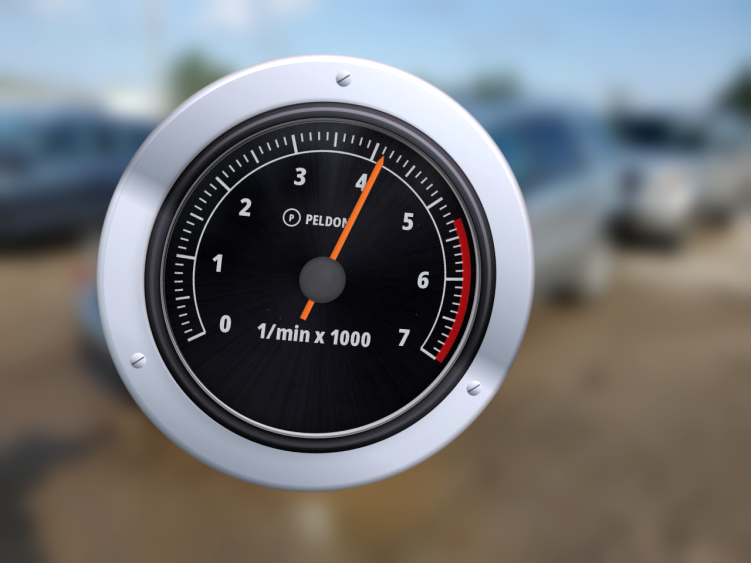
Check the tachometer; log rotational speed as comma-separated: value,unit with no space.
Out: 4100,rpm
